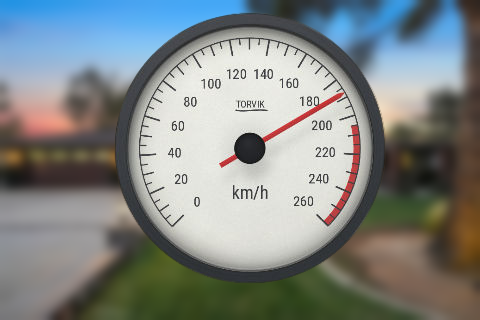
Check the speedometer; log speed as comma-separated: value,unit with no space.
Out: 187.5,km/h
